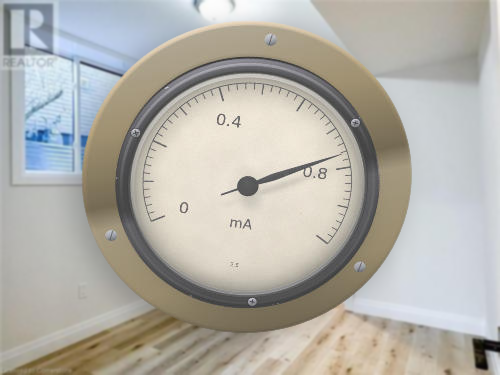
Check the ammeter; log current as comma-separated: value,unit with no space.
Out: 0.76,mA
